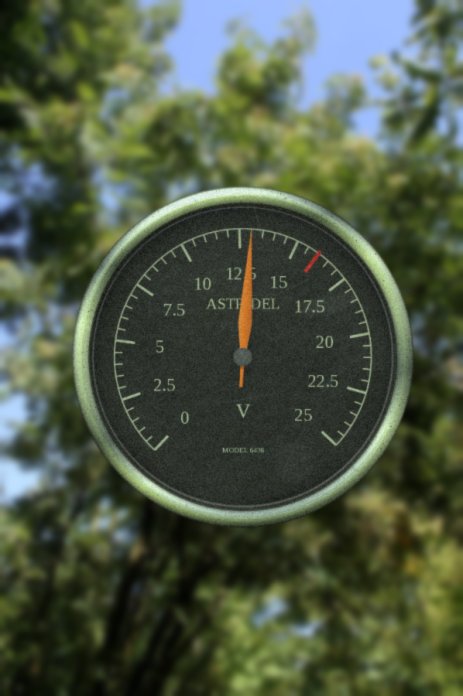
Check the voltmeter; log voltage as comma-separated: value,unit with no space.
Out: 13,V
